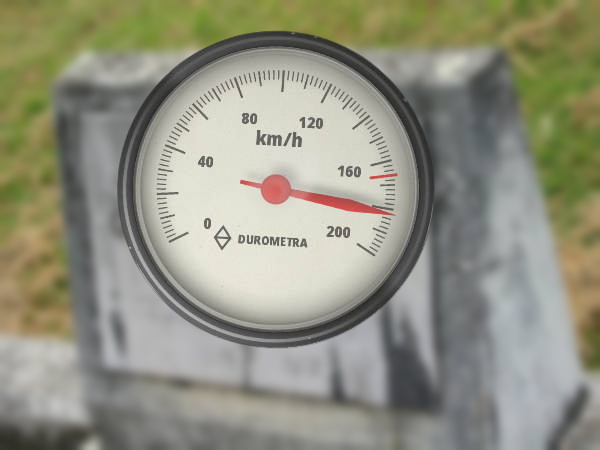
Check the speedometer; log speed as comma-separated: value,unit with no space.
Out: 182,km/h
